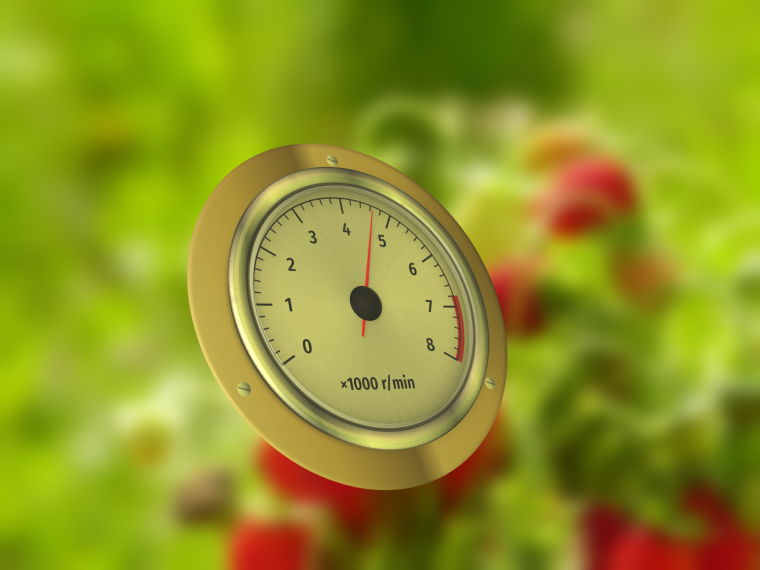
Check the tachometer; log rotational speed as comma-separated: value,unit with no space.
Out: 4600,rpm
